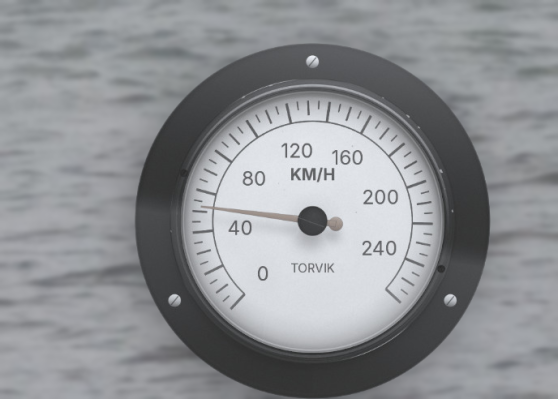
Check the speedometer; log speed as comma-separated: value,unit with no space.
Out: 52.5,km/h
